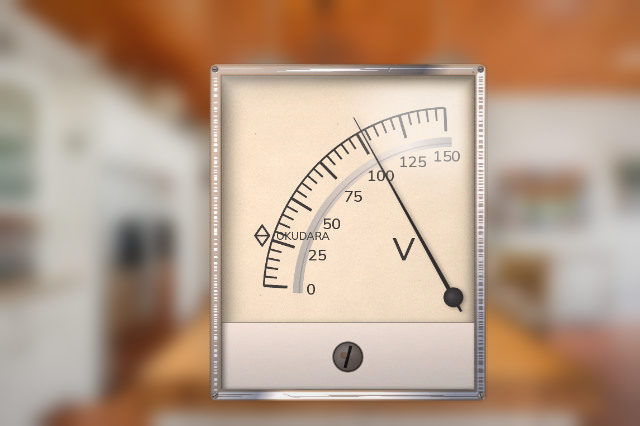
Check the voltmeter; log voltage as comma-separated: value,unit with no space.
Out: 102.5,V
